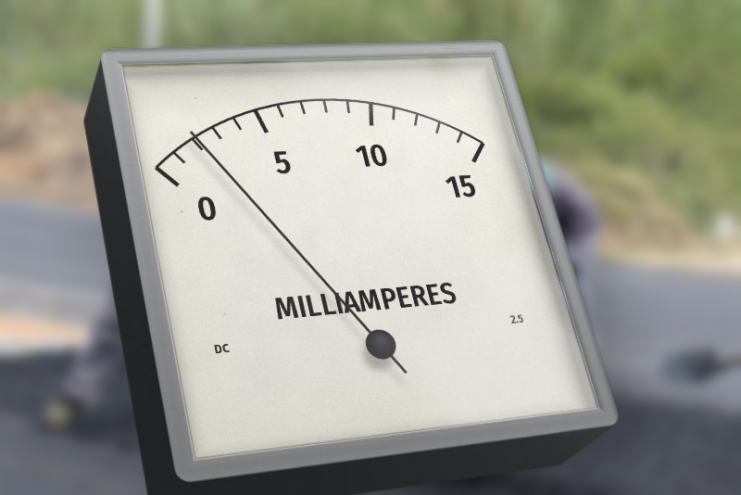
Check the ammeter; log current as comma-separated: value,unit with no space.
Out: 2,mA
